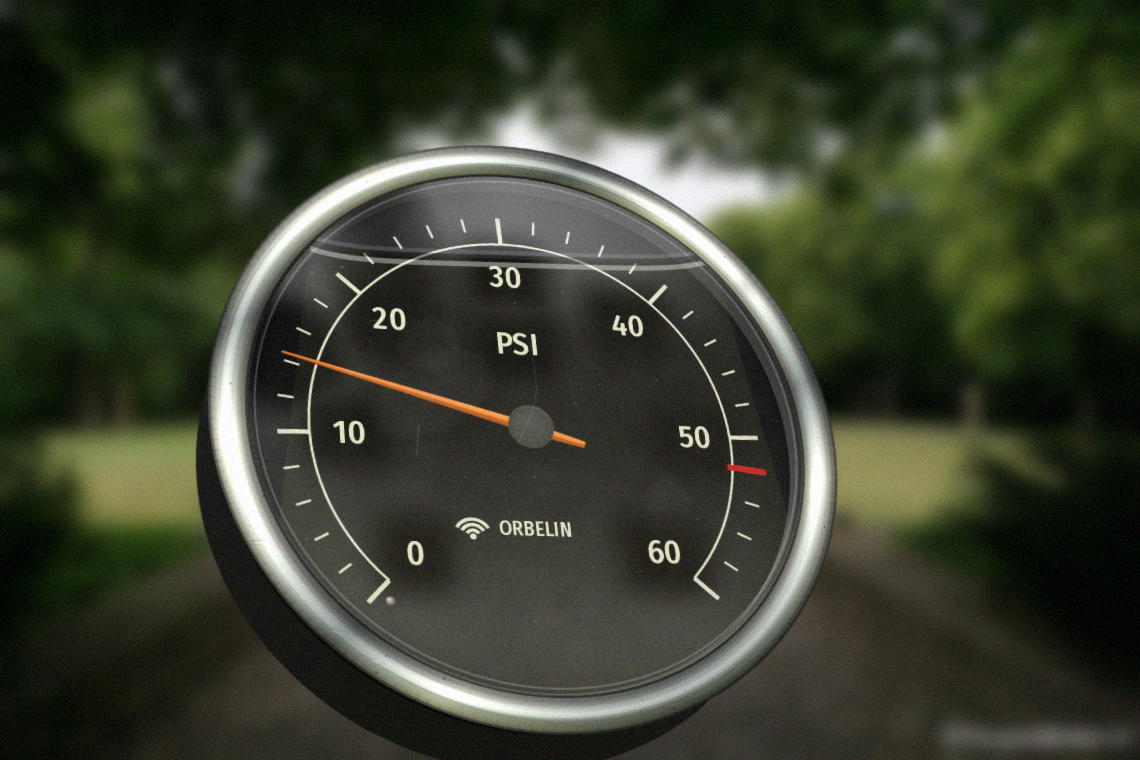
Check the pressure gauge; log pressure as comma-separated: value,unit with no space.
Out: 14,psi
